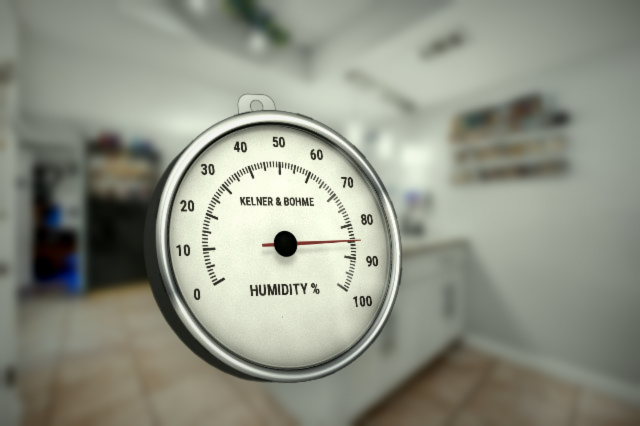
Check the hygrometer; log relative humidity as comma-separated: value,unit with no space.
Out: 85,%
